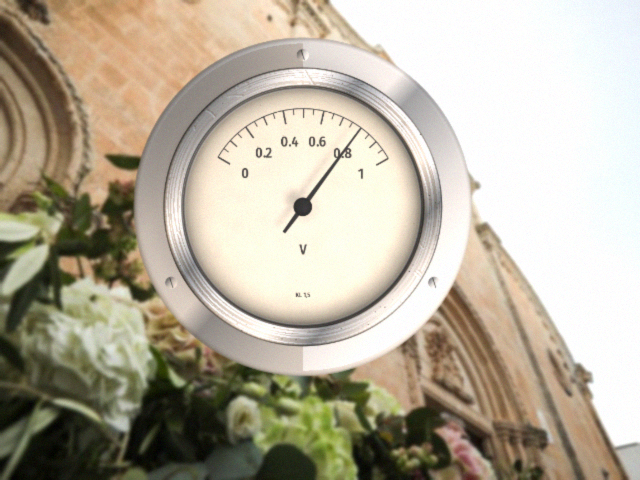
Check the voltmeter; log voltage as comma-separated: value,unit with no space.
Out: 0.8,V
